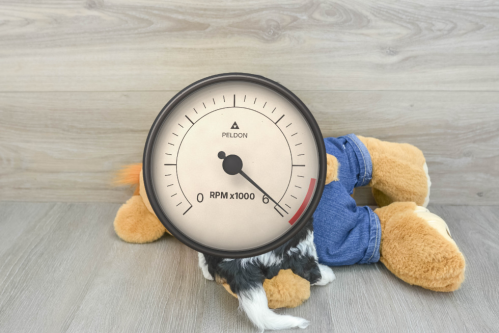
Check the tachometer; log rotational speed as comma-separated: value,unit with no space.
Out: 5900,rpm
